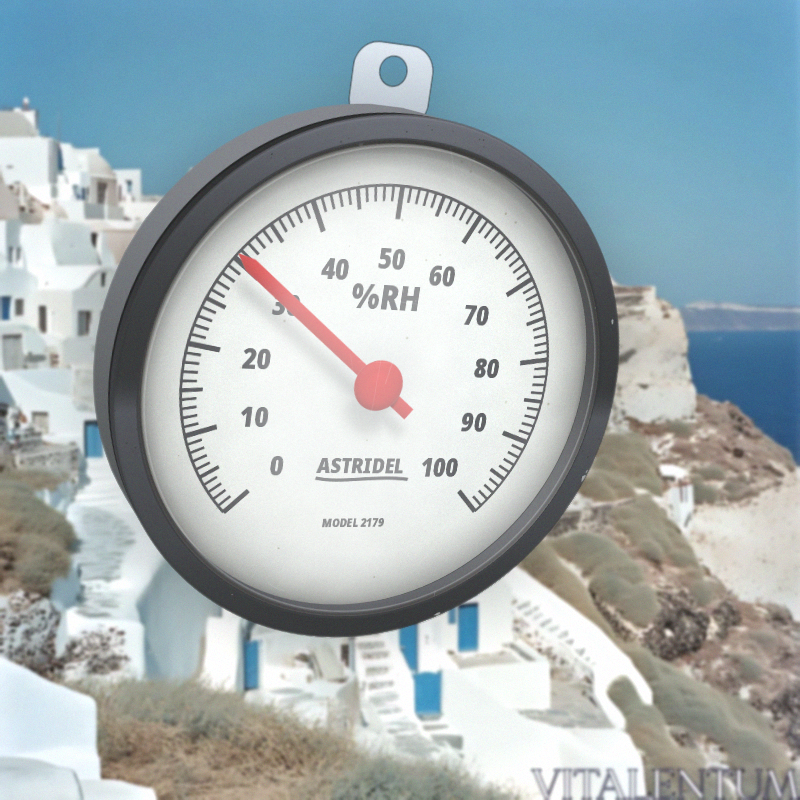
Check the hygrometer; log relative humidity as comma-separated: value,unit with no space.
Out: 30.5,%
